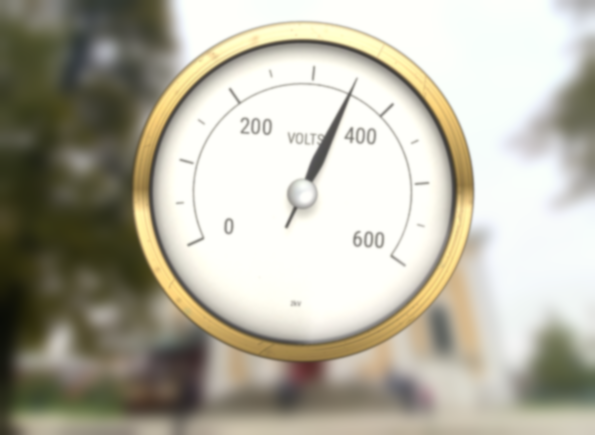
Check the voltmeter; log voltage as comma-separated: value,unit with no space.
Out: 350,V
